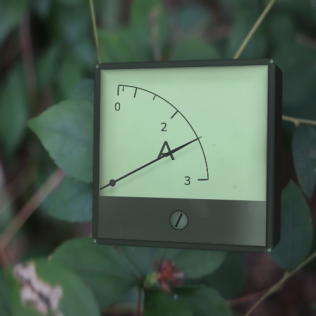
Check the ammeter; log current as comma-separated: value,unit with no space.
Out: 2.5,A
